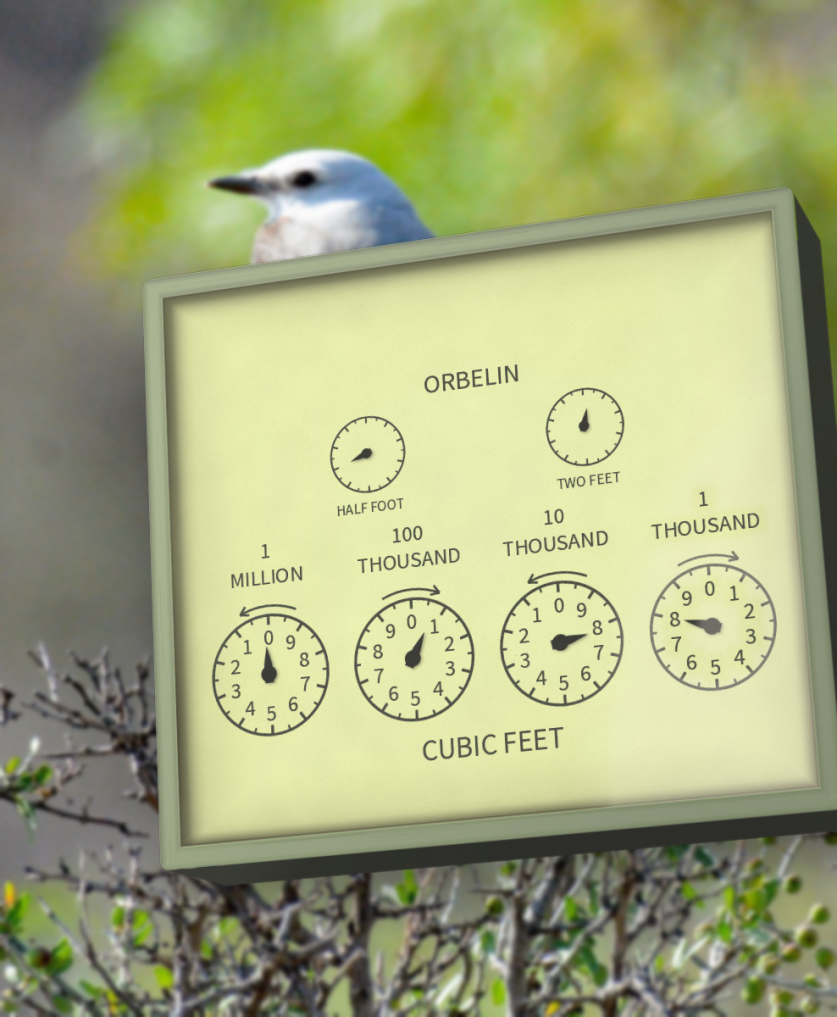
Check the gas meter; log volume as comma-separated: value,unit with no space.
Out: 7800,ft³
